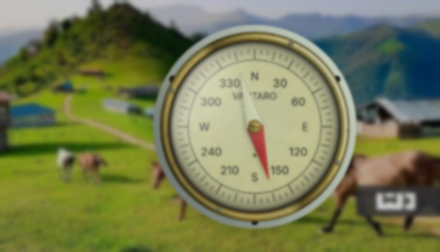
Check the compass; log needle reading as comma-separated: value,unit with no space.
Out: 165,°
